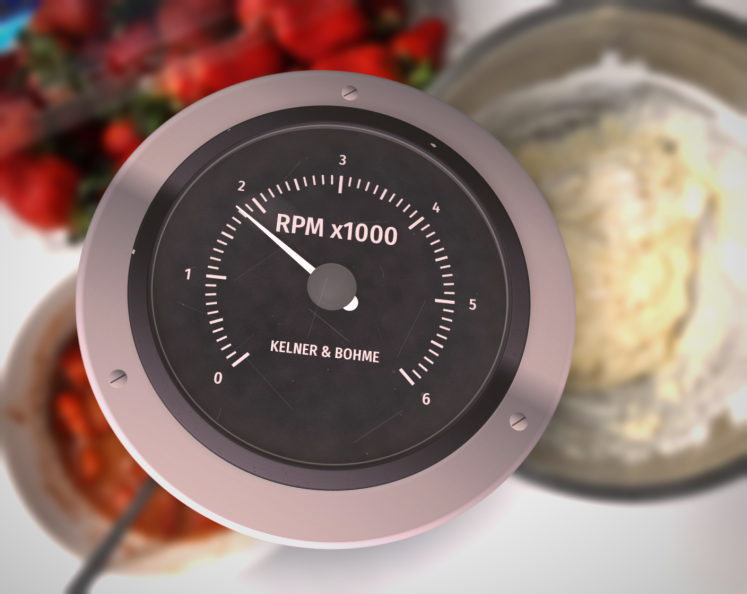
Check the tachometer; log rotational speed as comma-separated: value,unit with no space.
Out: 1800,rpm
